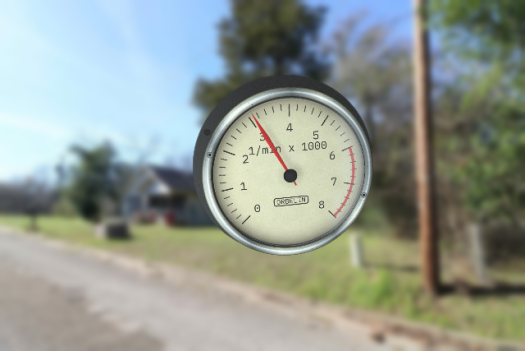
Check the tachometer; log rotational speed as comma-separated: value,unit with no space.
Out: 3100,rpm
